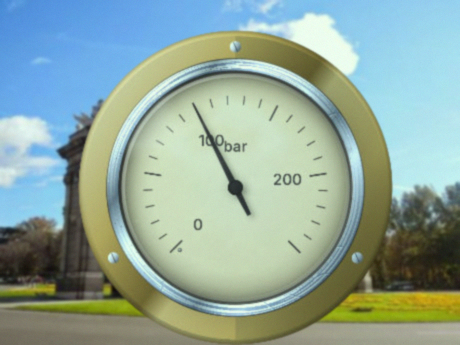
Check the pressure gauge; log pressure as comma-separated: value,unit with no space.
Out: 100,bar
